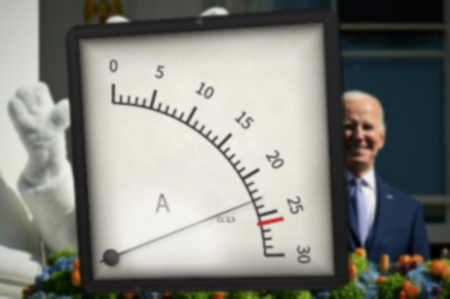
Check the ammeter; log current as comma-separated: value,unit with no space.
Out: 23,A
